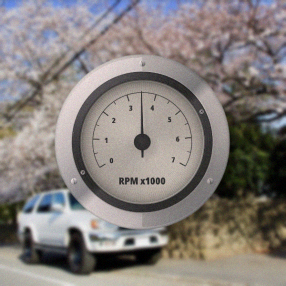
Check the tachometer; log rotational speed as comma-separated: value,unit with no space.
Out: 3500,rpm
